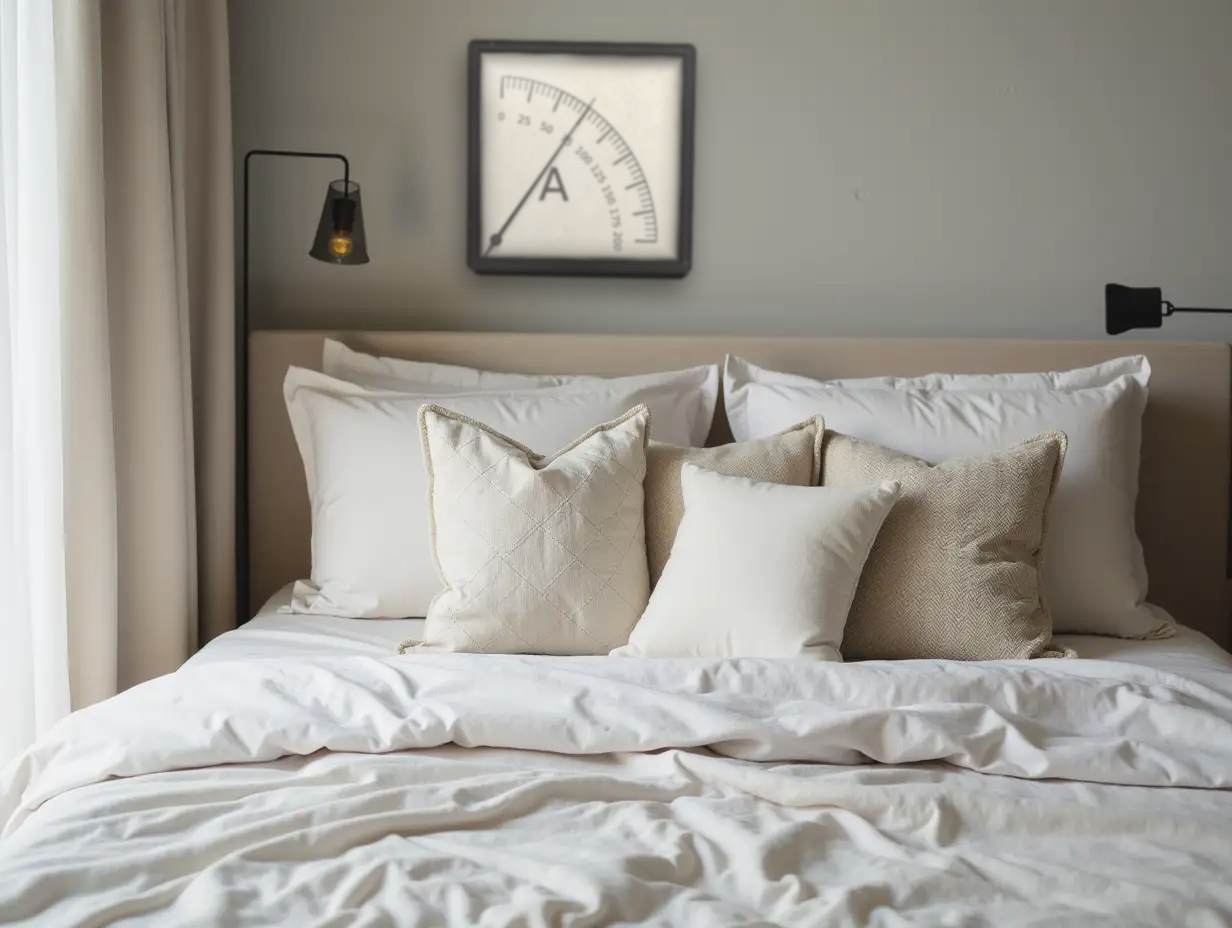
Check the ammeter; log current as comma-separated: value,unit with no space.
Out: 75,A
